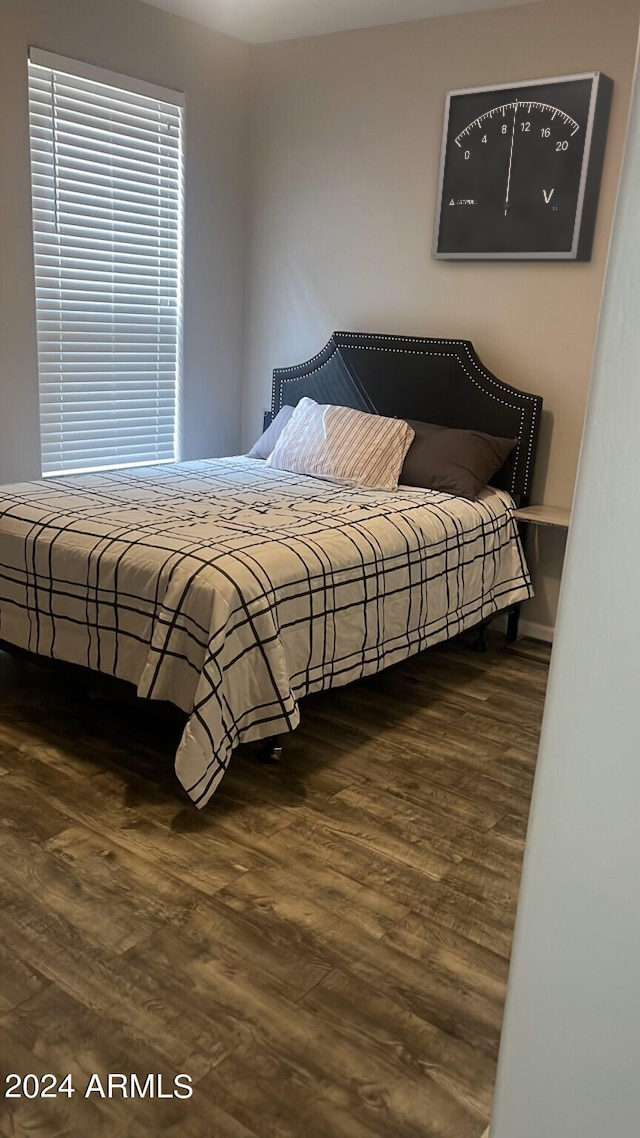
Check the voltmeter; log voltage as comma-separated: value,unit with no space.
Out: 10,V
